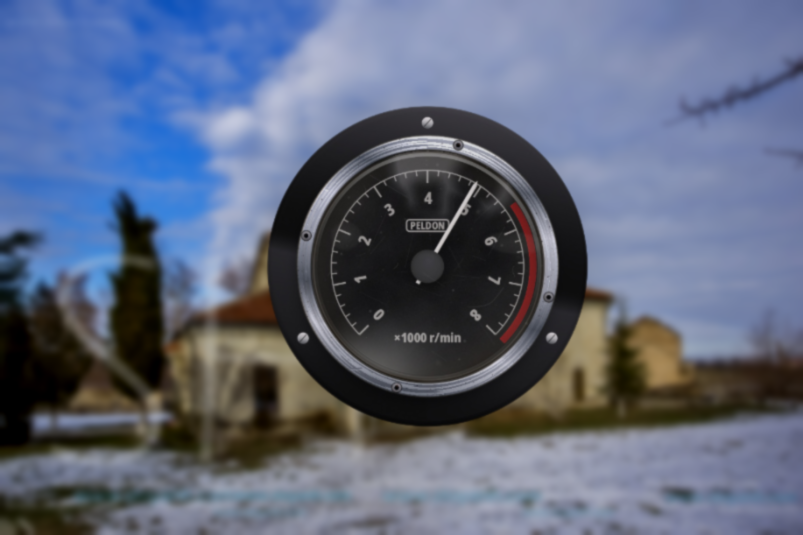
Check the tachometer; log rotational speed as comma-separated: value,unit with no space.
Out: 4900,rpm
